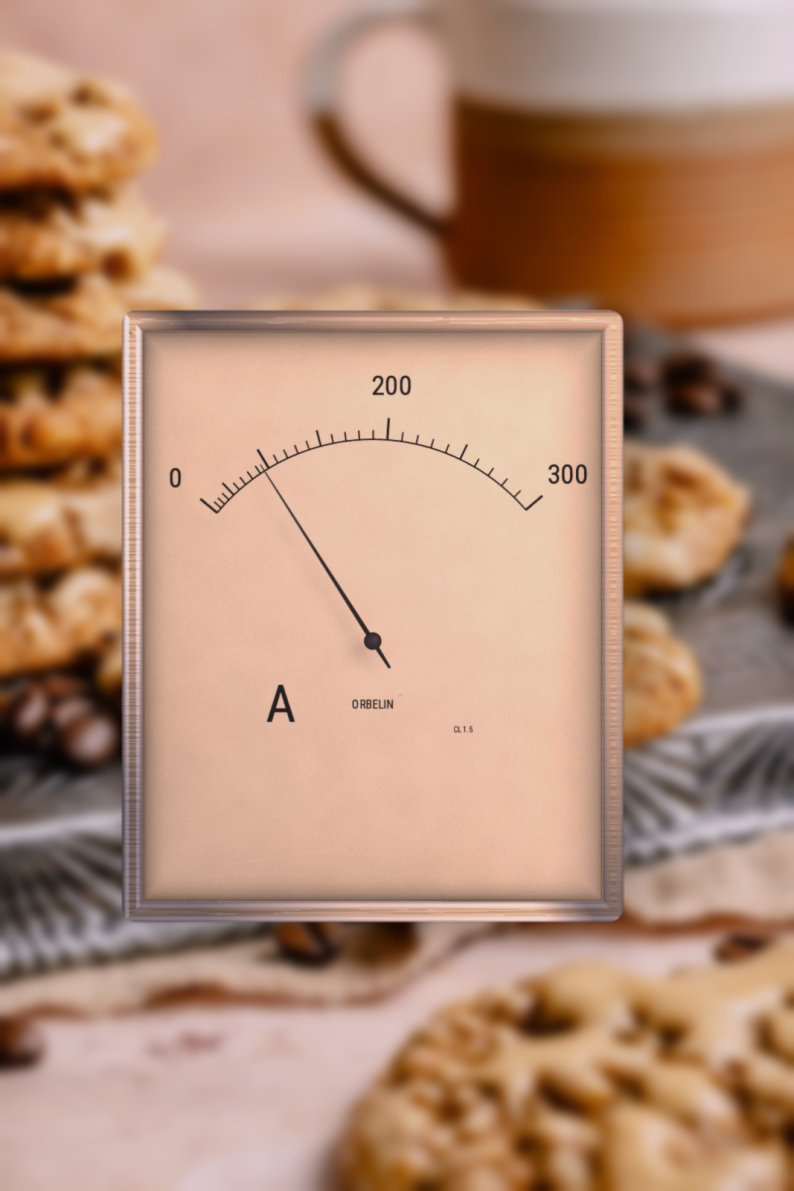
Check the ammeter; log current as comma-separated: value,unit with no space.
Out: 95,A
